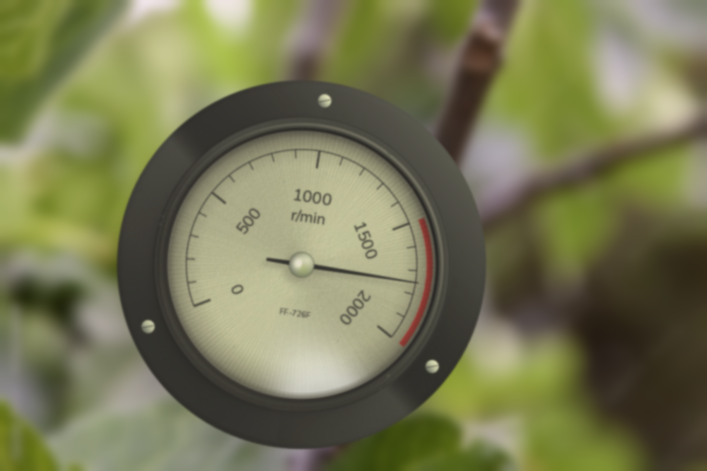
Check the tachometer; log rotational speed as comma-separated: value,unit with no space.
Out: 1750,rpm
